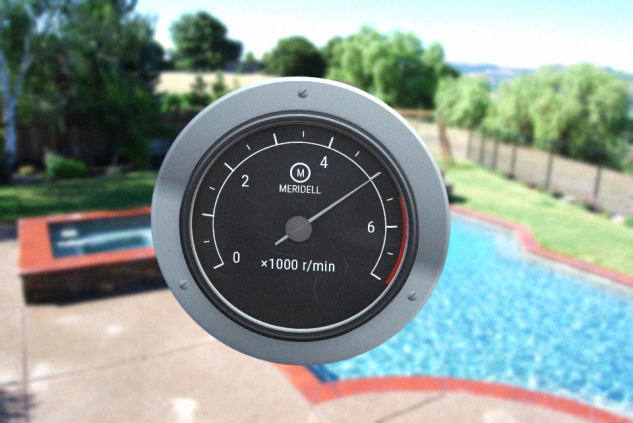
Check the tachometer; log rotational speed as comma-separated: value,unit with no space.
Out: 5000,rpm
